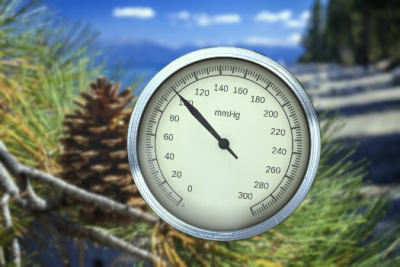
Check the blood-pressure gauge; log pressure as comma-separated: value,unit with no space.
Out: 100,mmHg
